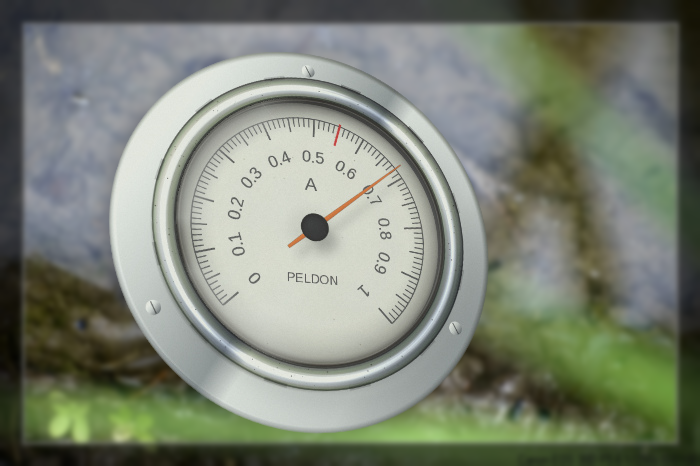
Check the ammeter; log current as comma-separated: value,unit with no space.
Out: 0.68,A
